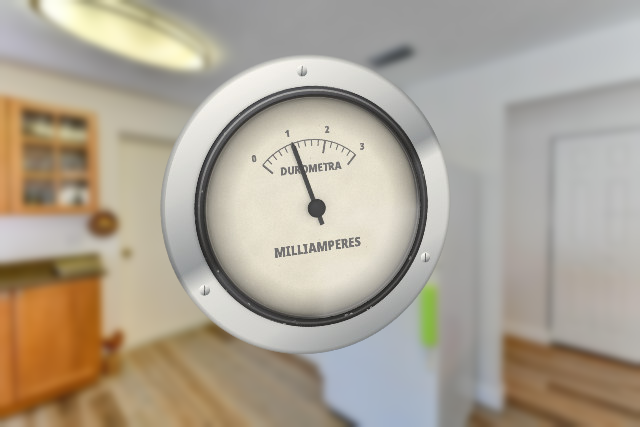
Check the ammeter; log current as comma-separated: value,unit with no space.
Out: 1,mA
